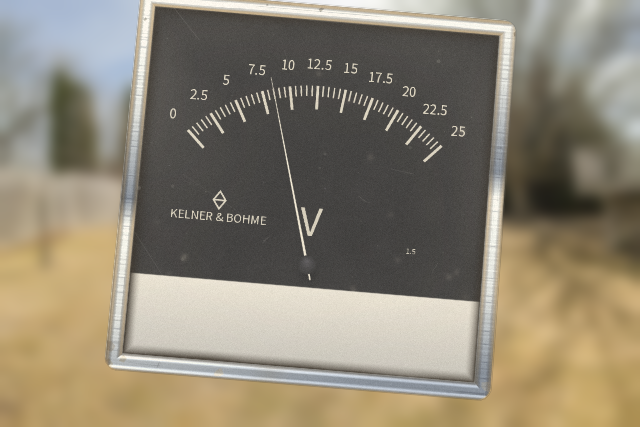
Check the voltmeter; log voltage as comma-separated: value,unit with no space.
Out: 8.5,V
